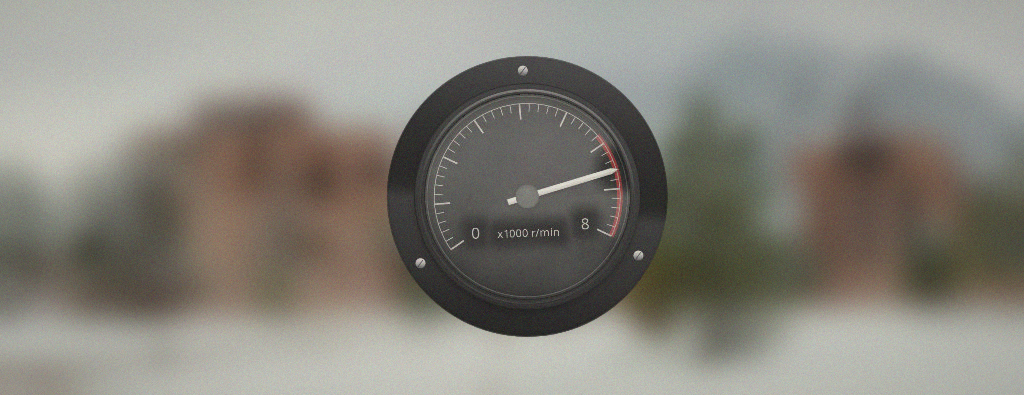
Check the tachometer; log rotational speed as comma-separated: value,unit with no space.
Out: 6600,rpm
